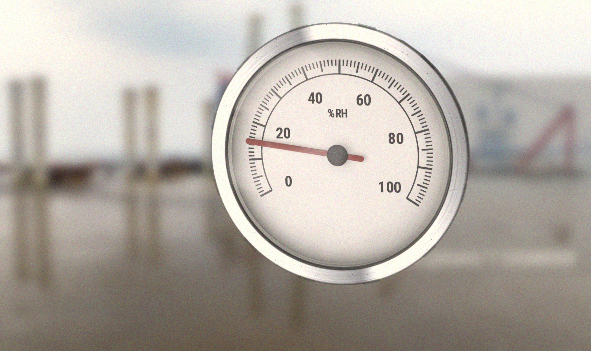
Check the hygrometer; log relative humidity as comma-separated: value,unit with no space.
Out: 15,%
